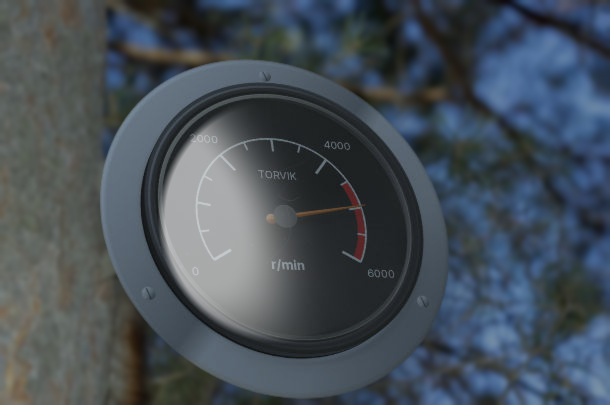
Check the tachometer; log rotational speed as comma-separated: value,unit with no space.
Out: 5000,rpm
